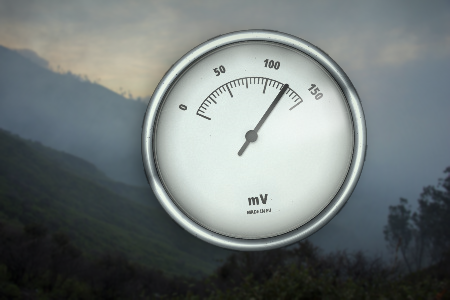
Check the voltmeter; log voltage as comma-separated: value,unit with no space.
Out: 125,mV
